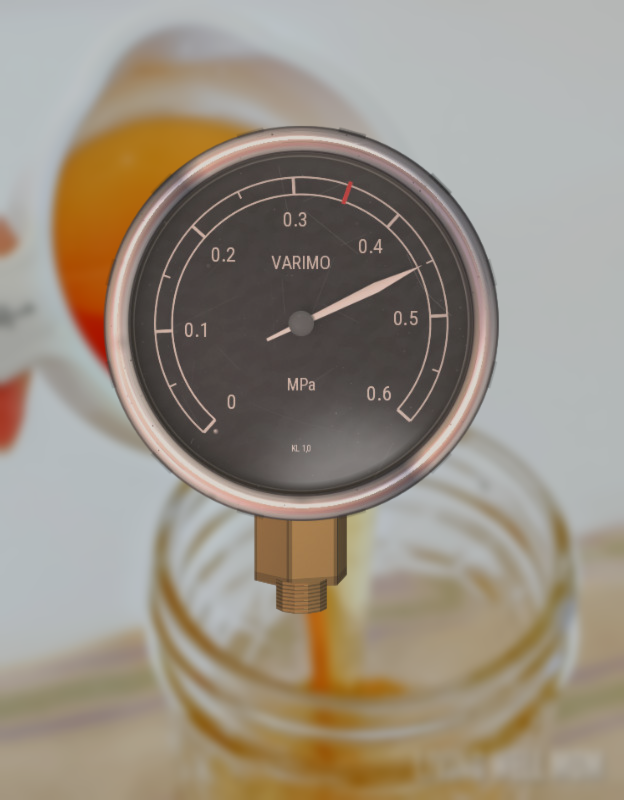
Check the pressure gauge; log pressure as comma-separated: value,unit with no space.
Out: 0.45,MPa
